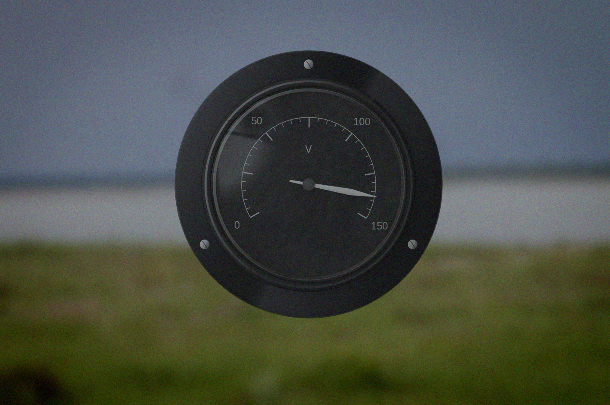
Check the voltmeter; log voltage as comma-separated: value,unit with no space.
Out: 137.5,V
